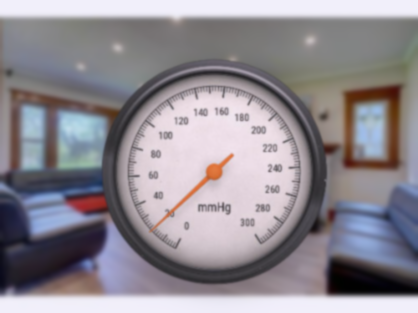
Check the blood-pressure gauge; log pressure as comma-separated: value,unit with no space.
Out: 20,mmHg
